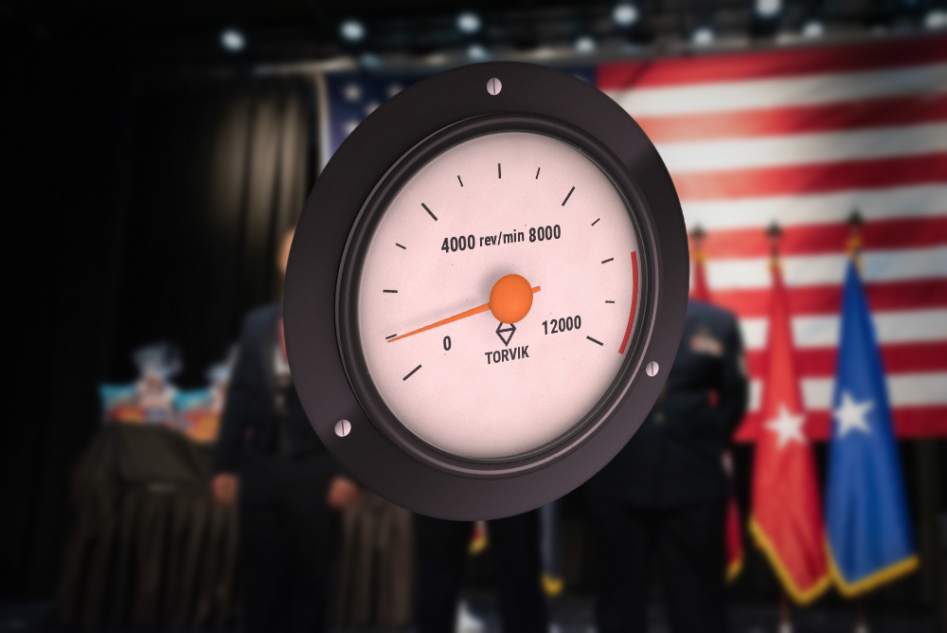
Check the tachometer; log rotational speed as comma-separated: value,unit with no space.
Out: 1000,rpm
